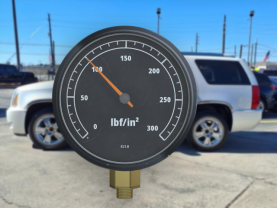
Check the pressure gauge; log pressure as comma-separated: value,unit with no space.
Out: 100,psi
